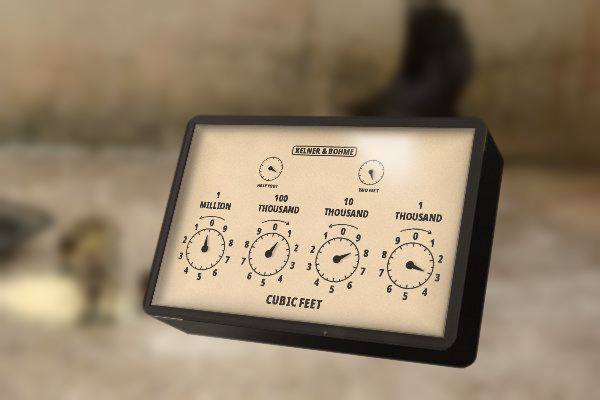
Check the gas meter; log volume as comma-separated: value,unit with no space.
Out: 8300,ft³
